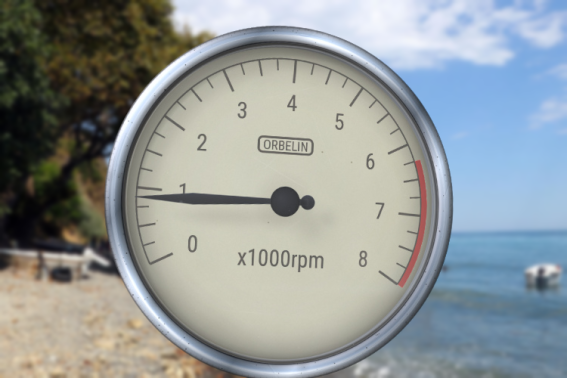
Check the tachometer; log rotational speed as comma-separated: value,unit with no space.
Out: 875,rpm
